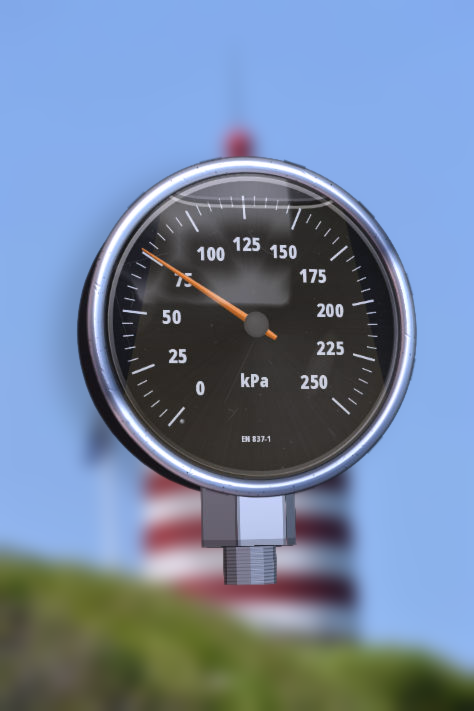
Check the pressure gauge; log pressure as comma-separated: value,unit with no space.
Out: 75,kPa
